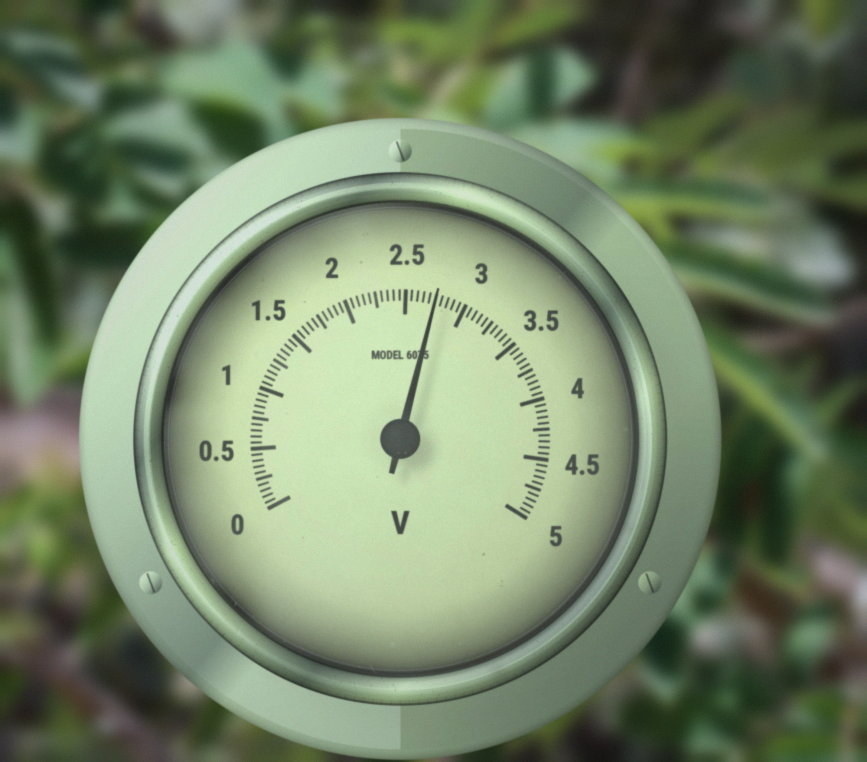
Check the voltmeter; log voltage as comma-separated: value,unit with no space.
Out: 2.75,V
